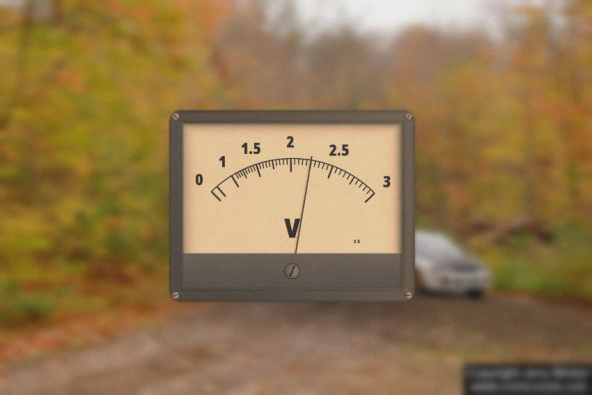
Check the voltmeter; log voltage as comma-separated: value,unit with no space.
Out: 2.25,V
